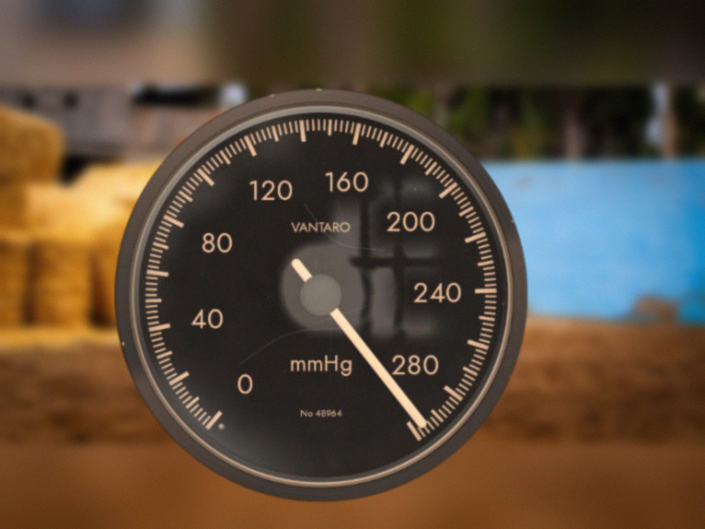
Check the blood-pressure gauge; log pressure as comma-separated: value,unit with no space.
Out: 296,mmHg
